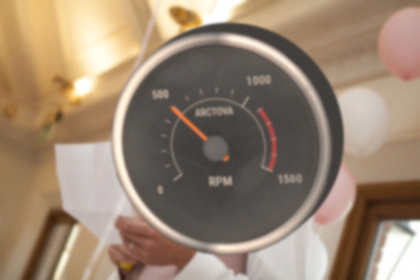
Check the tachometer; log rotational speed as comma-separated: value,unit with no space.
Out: 500,rpm
